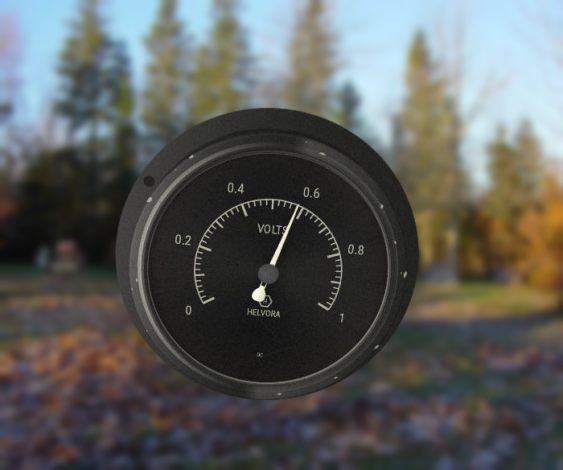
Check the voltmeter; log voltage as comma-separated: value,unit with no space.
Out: 0.58,V
